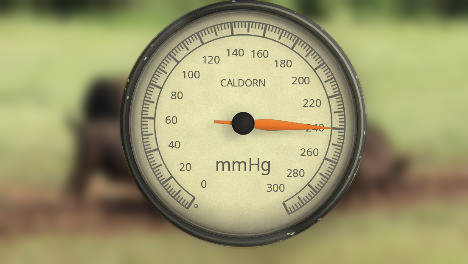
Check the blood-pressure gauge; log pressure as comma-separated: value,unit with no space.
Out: 240,mmHg
